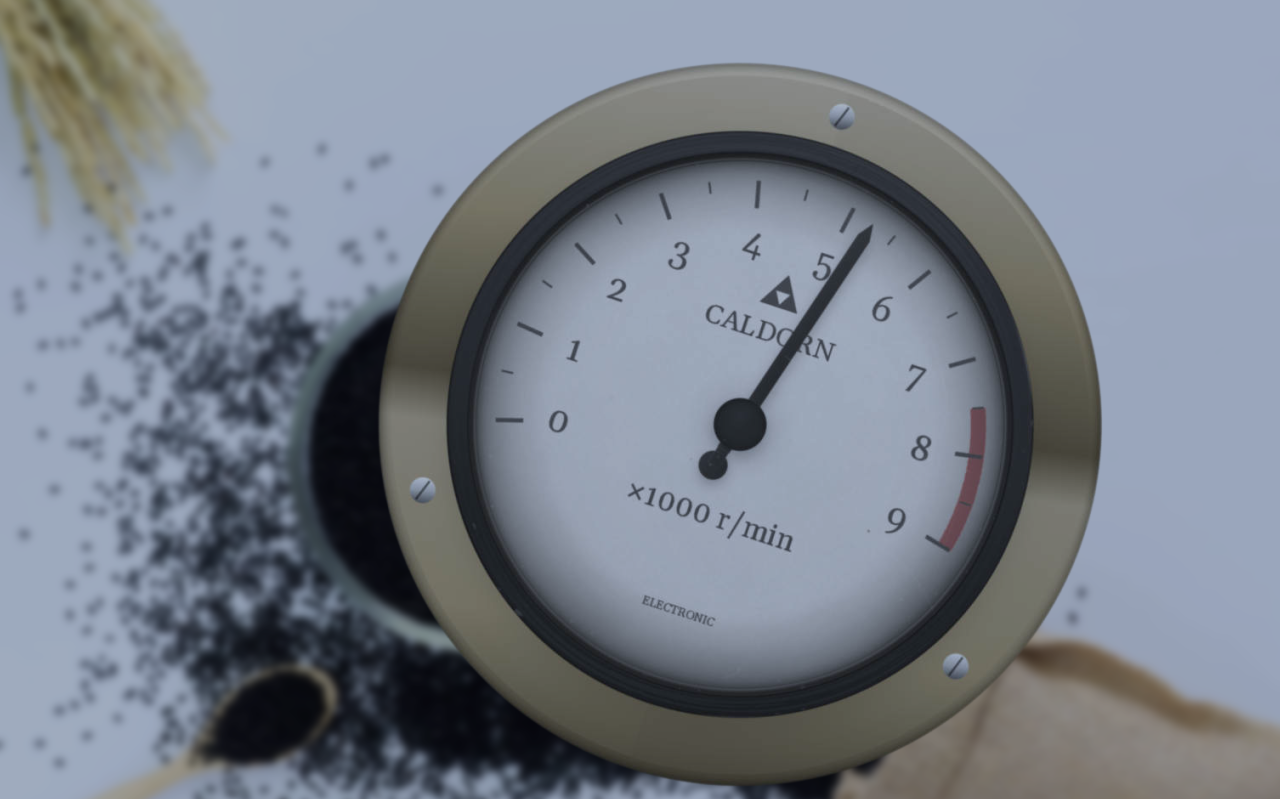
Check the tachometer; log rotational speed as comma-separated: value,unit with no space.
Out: 5250,rpm
